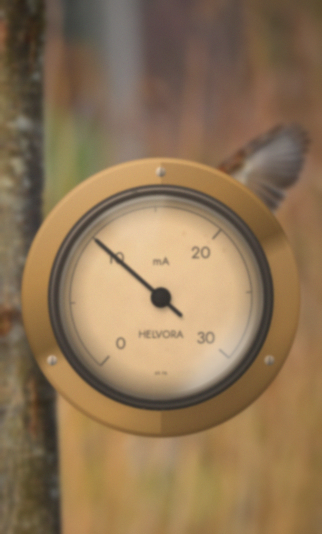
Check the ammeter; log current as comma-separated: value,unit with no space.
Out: 10,mA
